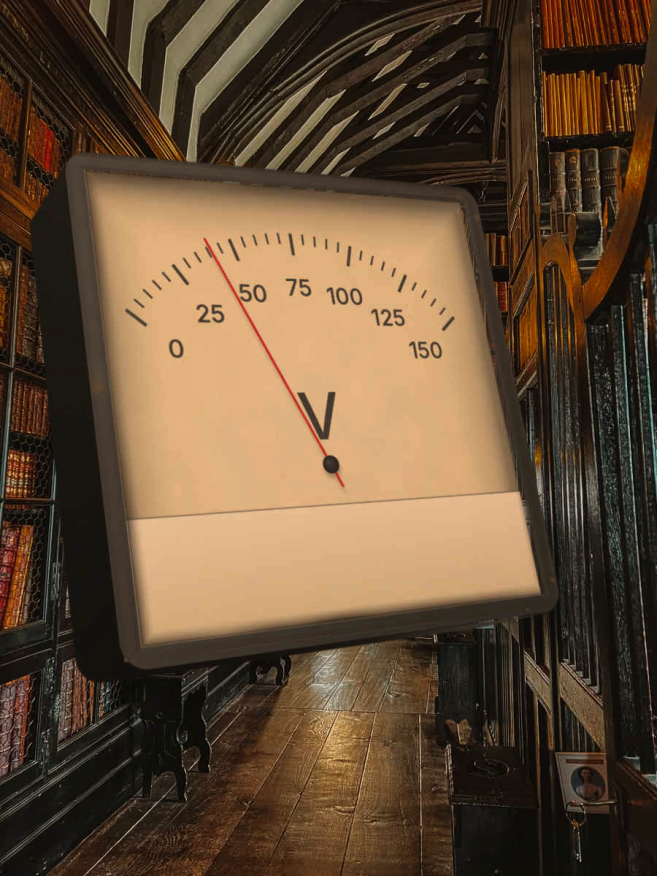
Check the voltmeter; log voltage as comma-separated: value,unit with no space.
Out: 40,V
